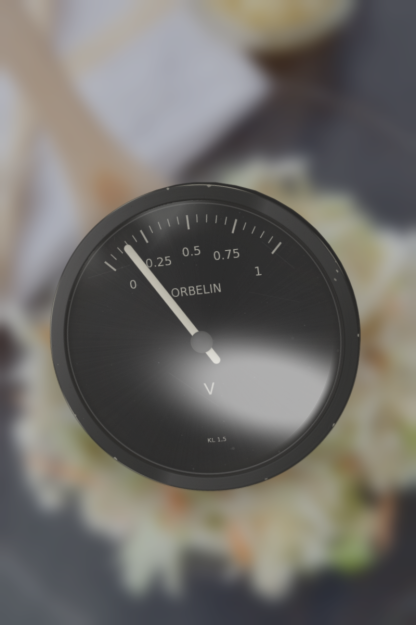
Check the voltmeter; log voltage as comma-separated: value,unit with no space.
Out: 0.15,V
